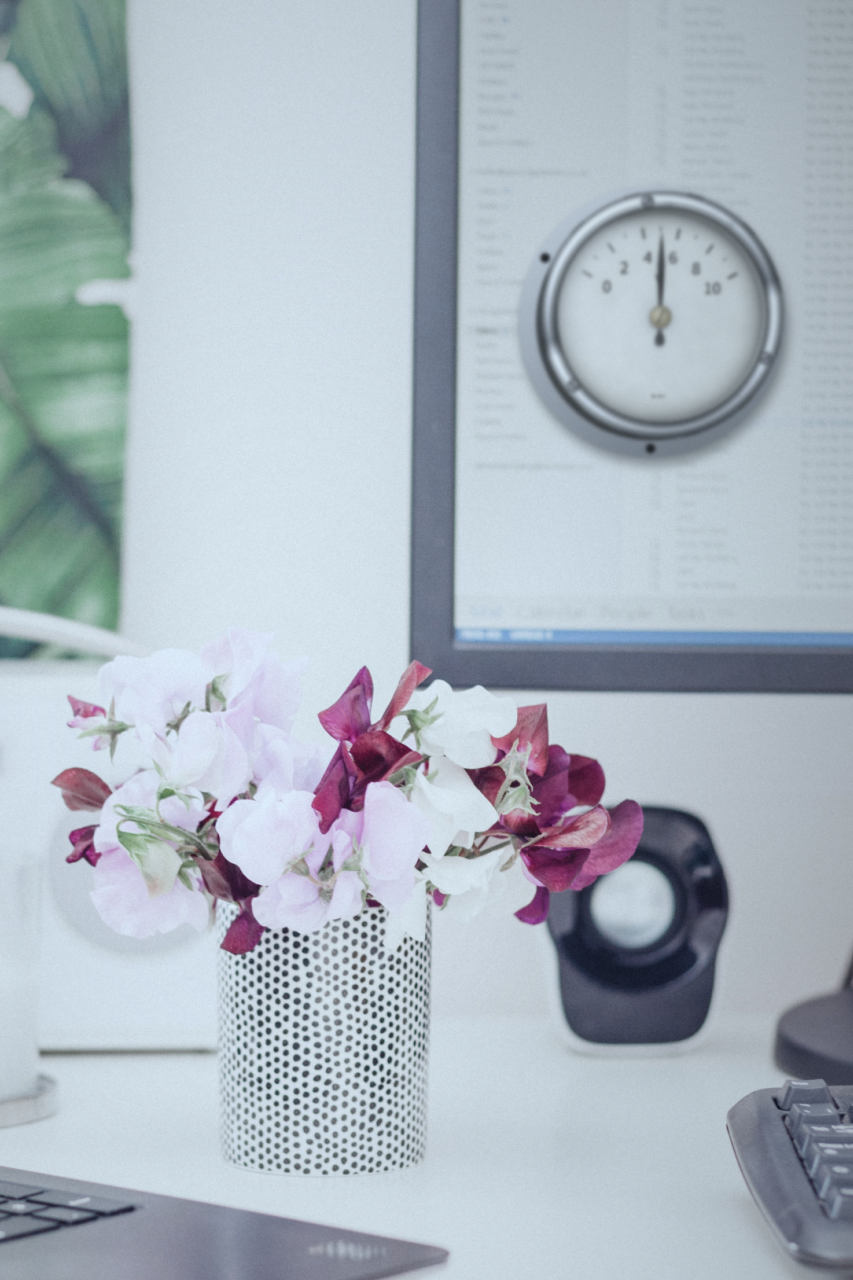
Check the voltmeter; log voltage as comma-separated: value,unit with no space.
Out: 5,V
